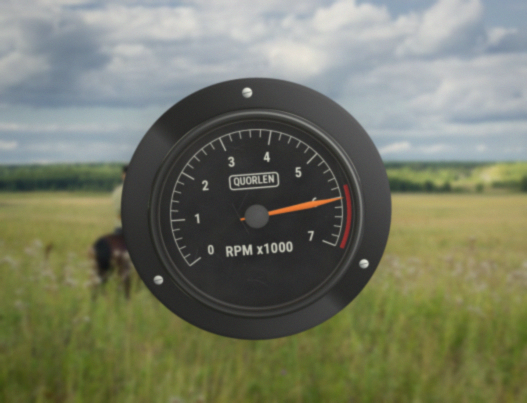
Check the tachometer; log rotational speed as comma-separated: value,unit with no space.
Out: 6000,rpm
